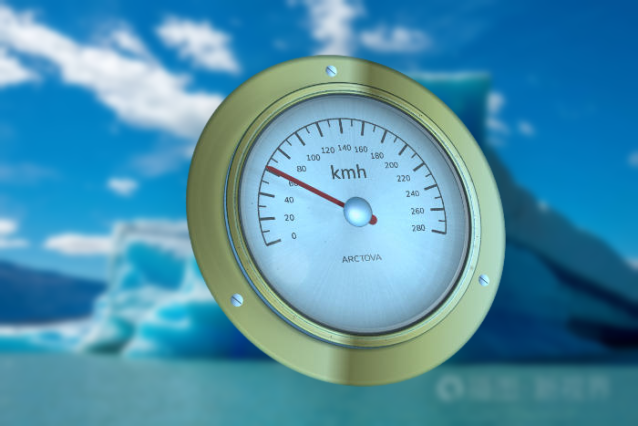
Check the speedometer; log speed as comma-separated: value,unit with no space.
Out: 60,km/h
